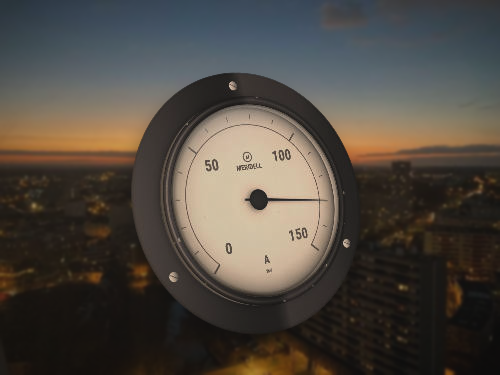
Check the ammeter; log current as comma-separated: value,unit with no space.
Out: 130,A
